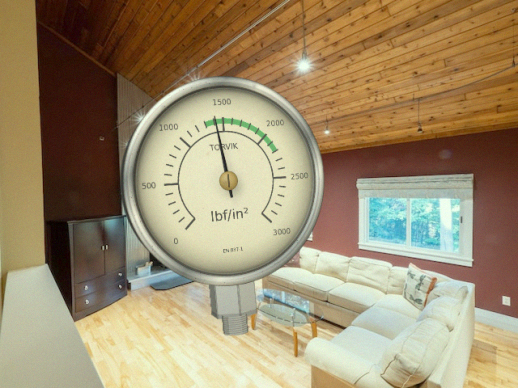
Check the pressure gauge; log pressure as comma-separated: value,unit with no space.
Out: 1400,psi
